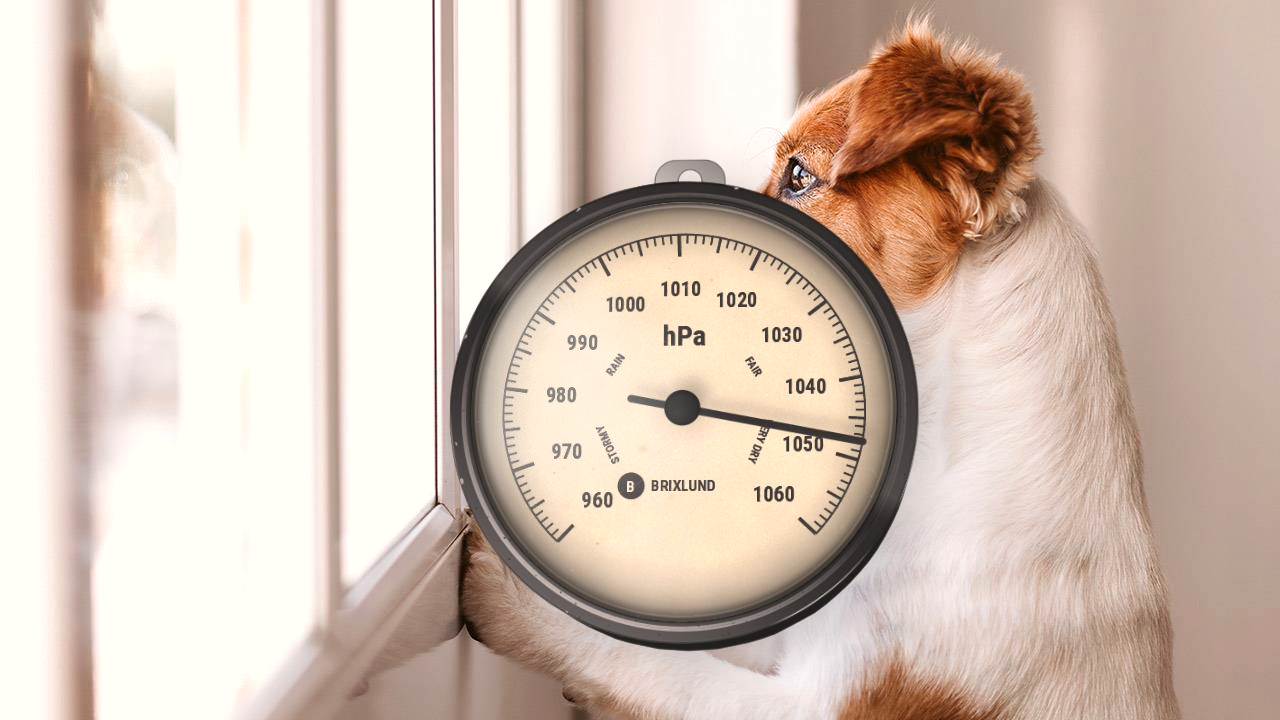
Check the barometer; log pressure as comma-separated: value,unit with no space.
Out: 1048,hPa
